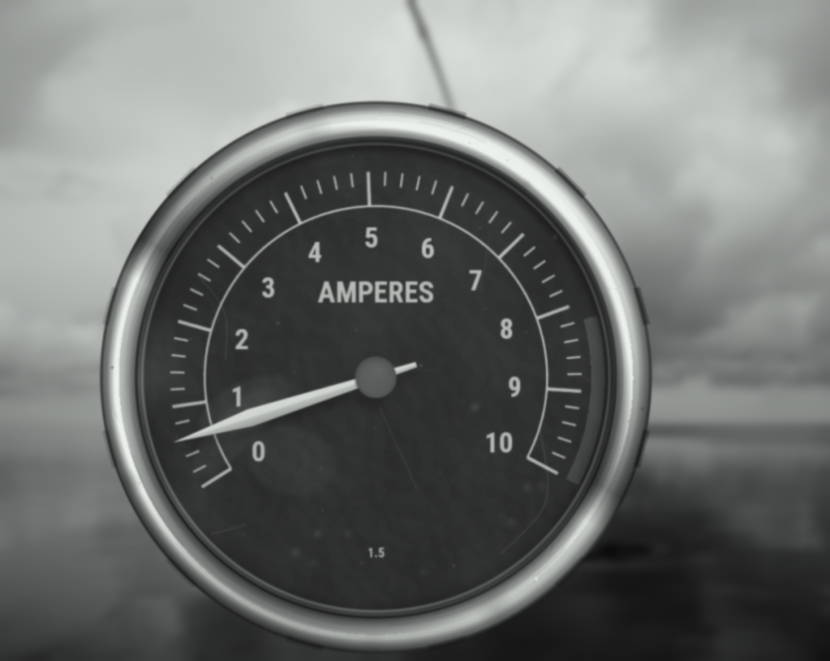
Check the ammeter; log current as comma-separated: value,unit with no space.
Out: 0.6,A
